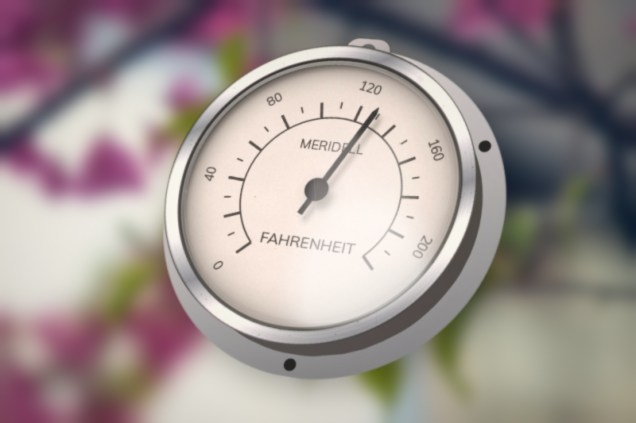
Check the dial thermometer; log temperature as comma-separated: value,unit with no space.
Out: 130,°F
